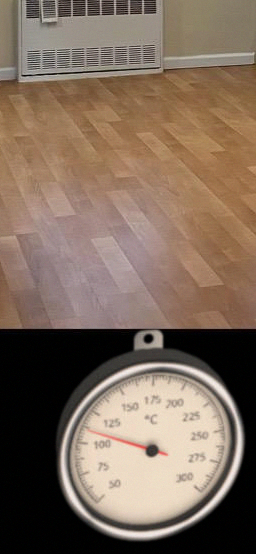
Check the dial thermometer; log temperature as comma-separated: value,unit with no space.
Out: 112.5,°C
